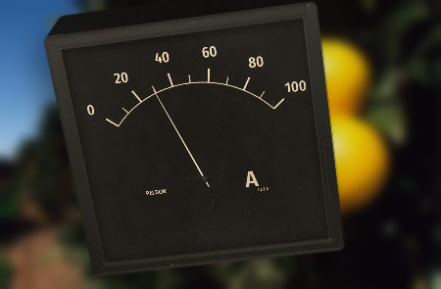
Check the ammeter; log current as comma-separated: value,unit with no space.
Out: 30,A
